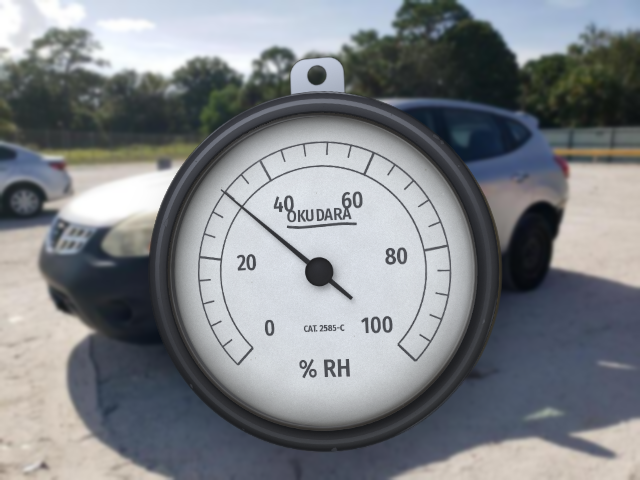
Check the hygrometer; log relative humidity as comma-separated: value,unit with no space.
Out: 32,%
